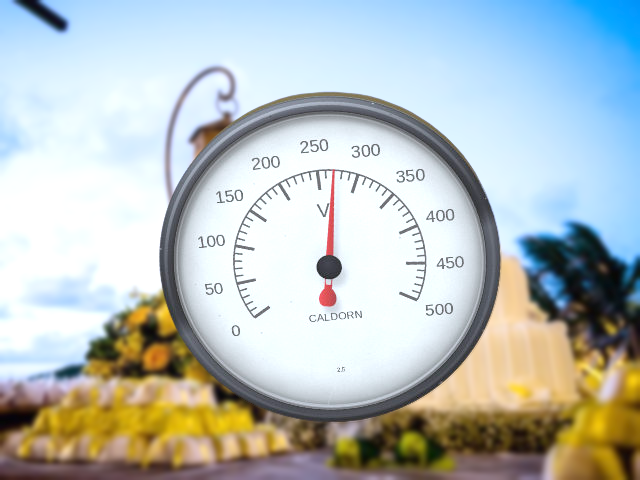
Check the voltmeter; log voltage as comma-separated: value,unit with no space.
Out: 270,V
